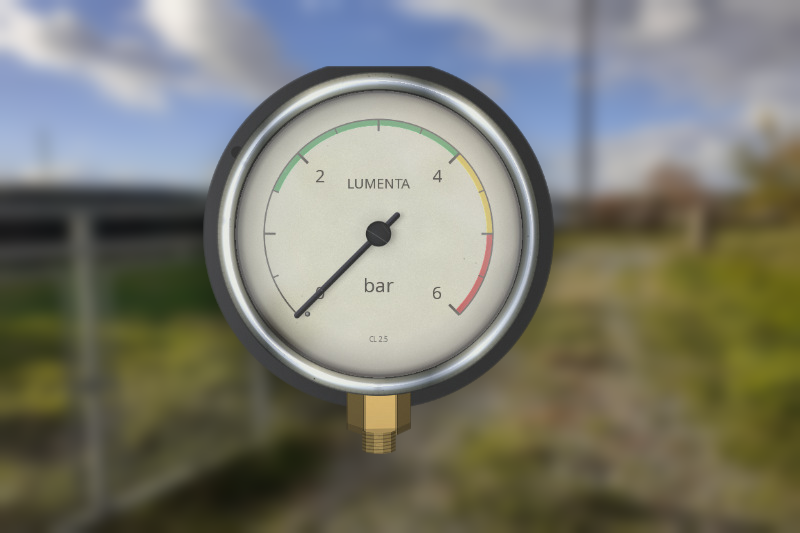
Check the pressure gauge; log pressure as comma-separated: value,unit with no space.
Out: 0,bar
